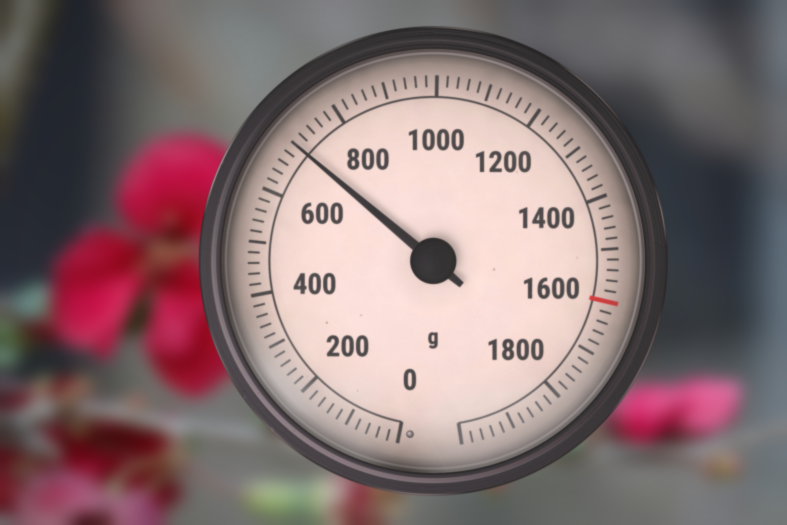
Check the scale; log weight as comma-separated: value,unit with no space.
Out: 700,g
